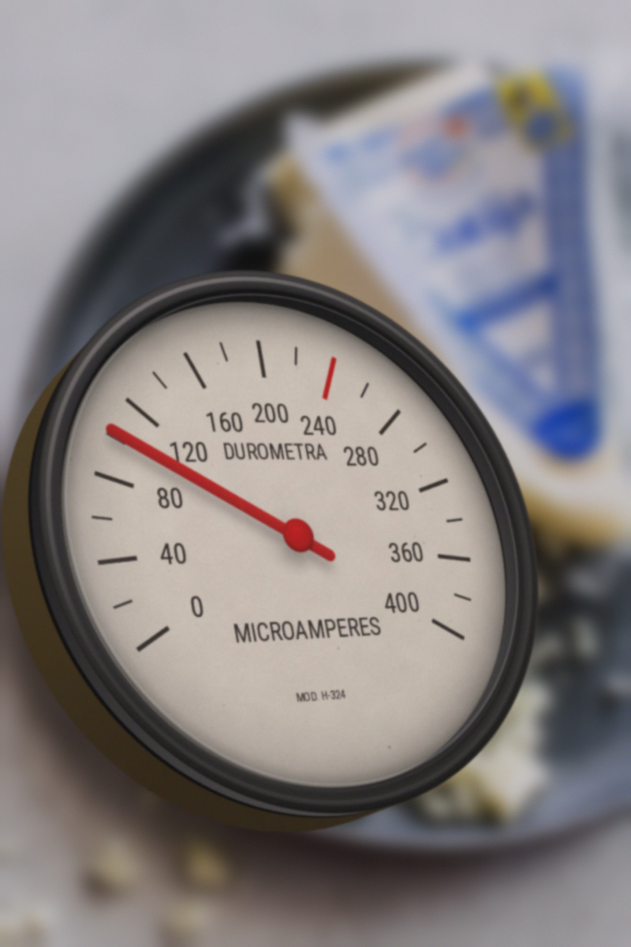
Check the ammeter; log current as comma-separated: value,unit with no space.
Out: 100,µA
